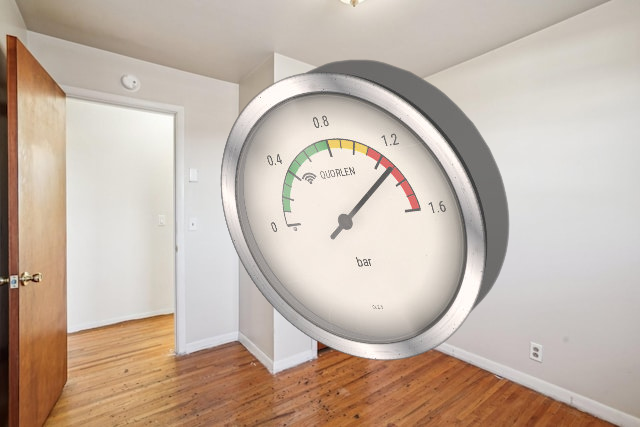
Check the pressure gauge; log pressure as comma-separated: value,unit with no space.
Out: 1.3,bar
